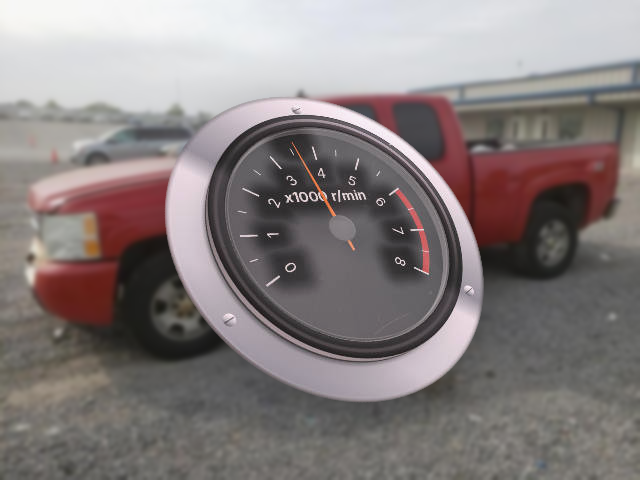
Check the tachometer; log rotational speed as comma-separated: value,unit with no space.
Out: 3500,rpm
